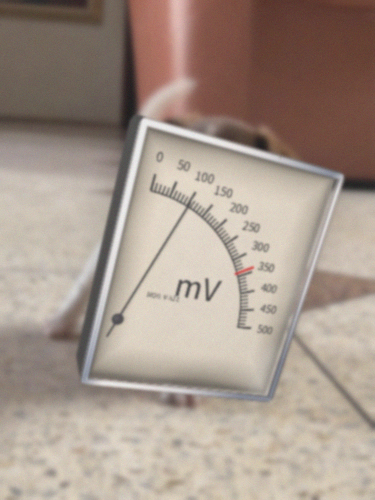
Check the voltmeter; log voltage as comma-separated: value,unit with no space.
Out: 100,mV
